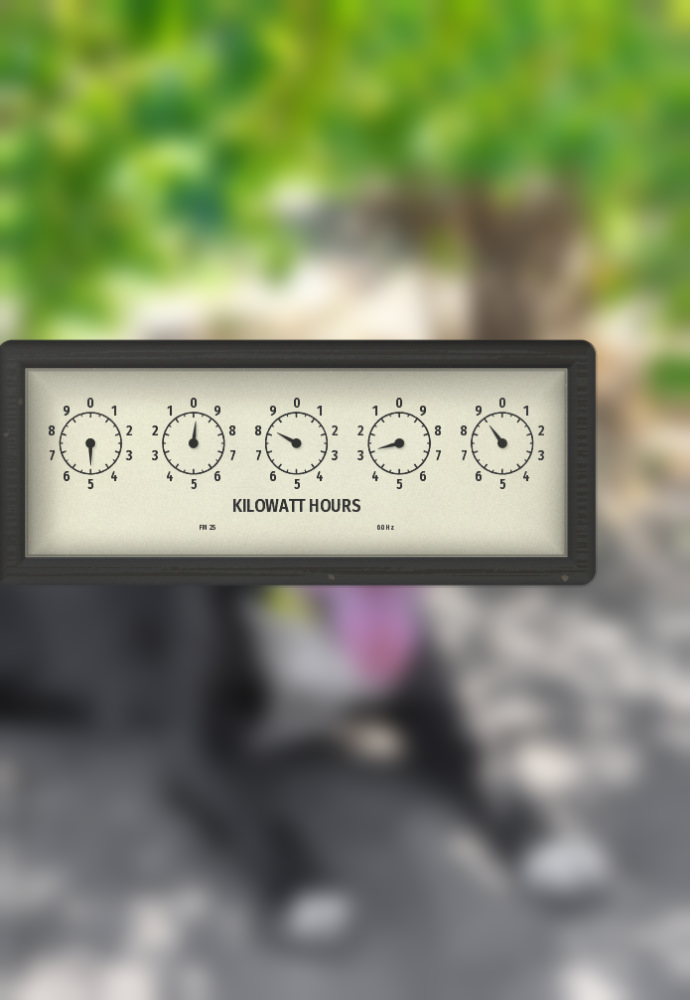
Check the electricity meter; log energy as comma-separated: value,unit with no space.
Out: 49829,kWh
